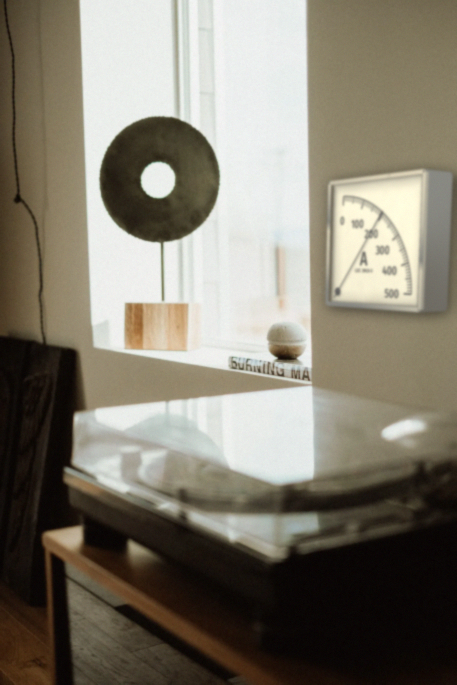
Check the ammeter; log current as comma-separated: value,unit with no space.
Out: 200,A
